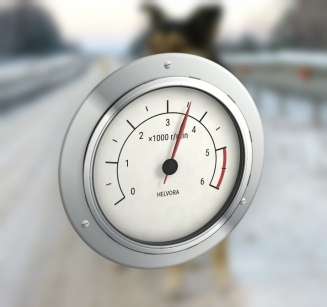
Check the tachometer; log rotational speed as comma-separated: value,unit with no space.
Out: 3500,rpm
